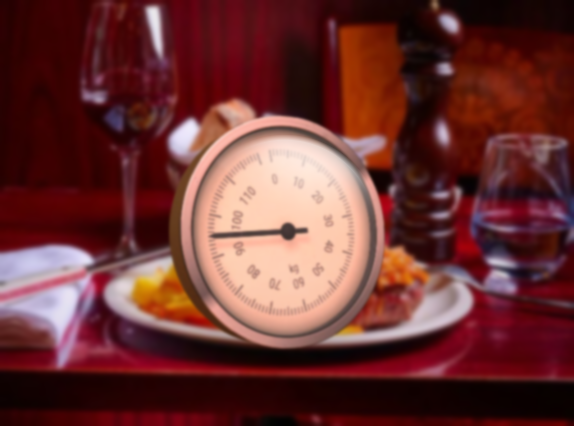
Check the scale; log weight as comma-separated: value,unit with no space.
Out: 95,kg
